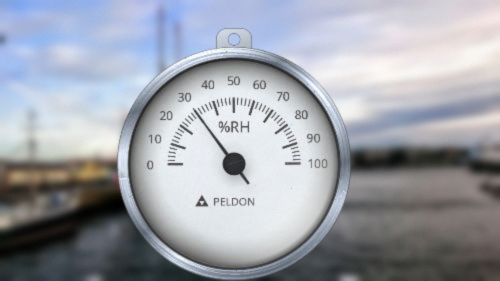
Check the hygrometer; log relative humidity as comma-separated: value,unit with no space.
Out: 30,%
